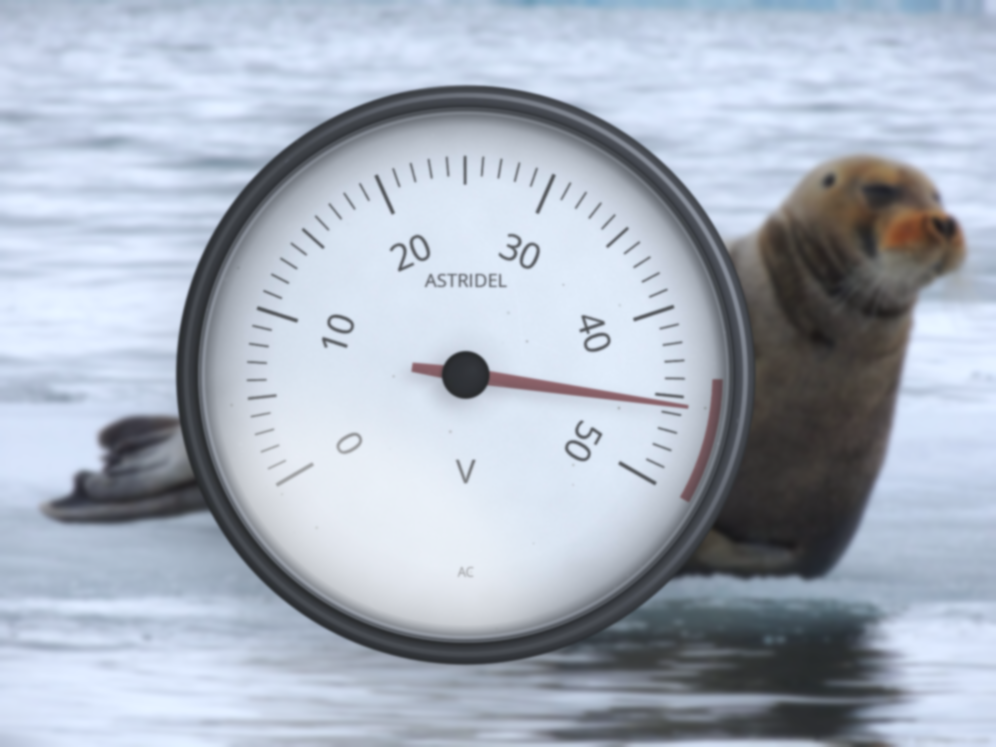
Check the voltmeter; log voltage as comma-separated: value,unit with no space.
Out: 45.5,V
